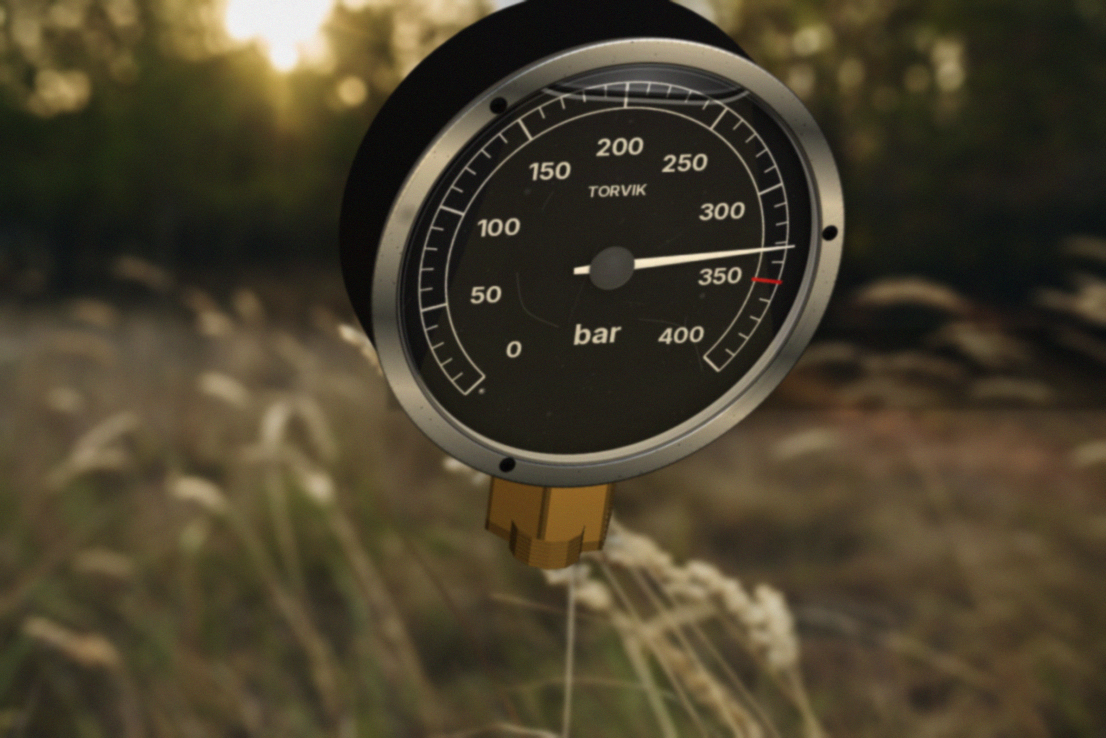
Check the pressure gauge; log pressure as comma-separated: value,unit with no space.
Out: 330,bar
